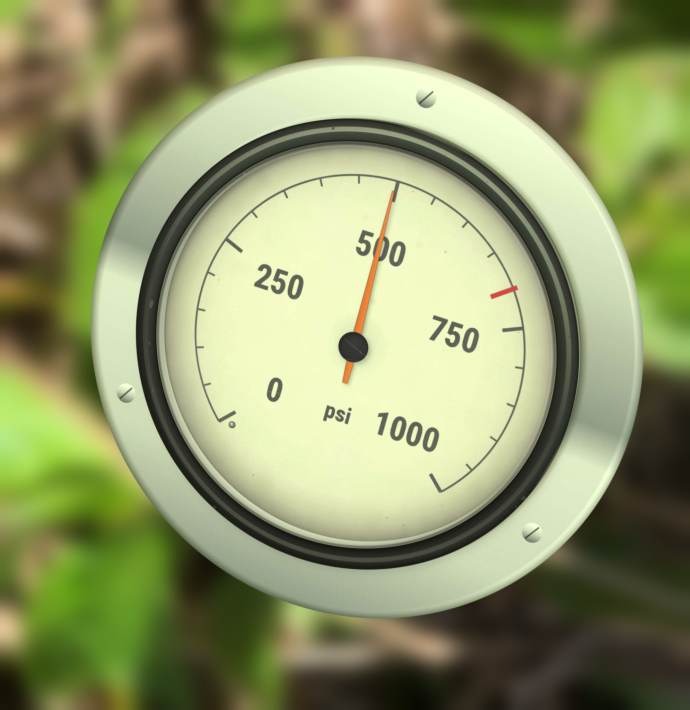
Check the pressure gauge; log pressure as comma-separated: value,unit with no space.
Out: 500,psi
